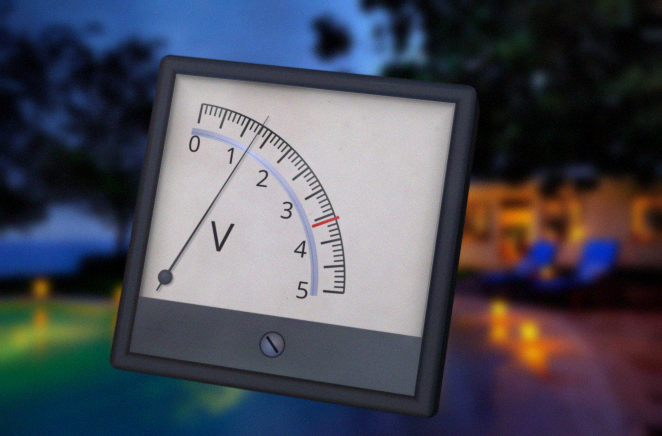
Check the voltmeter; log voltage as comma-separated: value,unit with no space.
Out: 1.3,V
